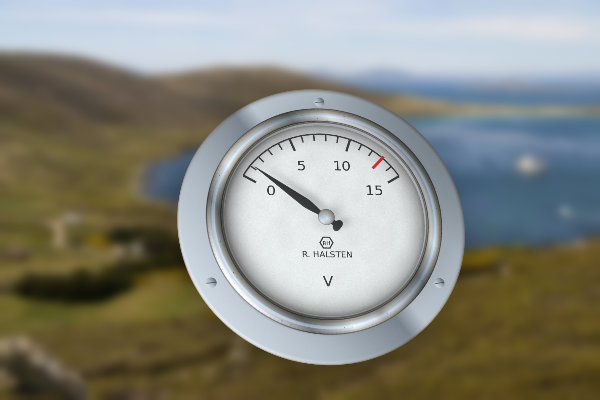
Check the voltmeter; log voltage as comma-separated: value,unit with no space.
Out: 1,V
